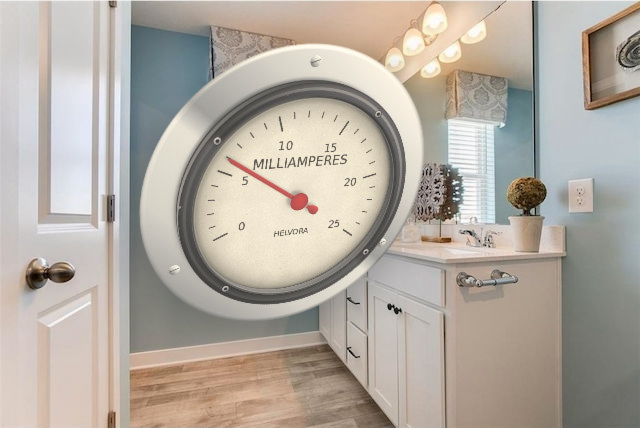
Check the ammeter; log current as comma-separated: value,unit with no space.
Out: 6,mA
